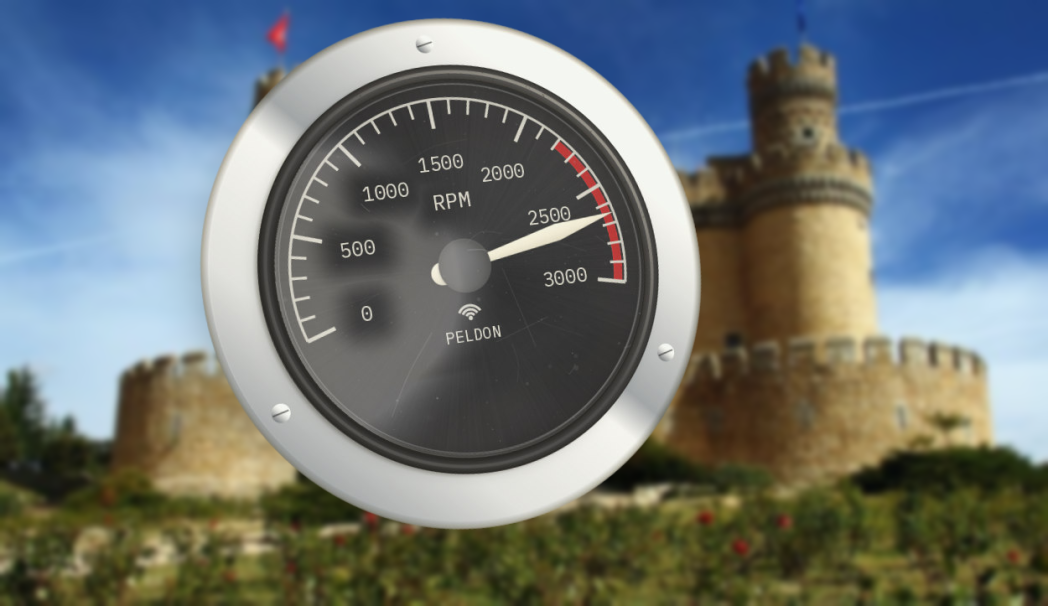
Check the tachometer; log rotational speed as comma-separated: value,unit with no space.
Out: 2650,rpm
